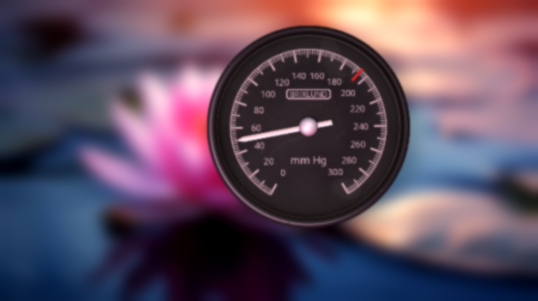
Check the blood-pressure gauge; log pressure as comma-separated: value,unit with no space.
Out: 50,mmHg
